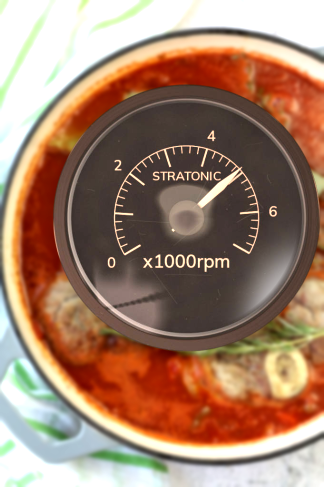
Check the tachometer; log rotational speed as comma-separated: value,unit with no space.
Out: 4900,rpm
